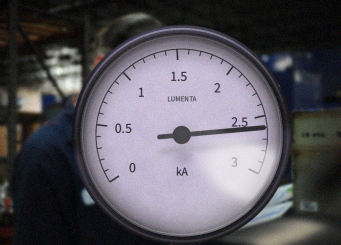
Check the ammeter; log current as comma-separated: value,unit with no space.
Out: 2.6,kA
